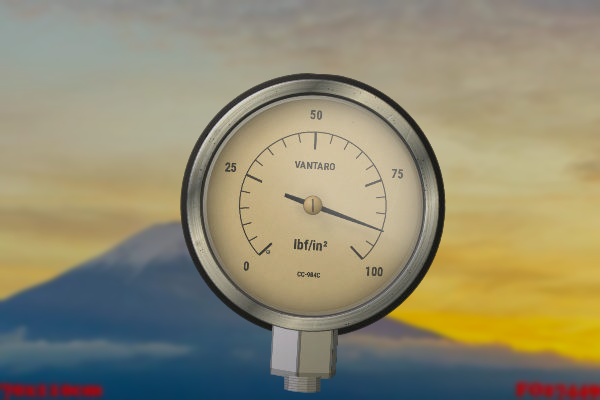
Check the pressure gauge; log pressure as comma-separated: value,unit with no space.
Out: 90,psi
